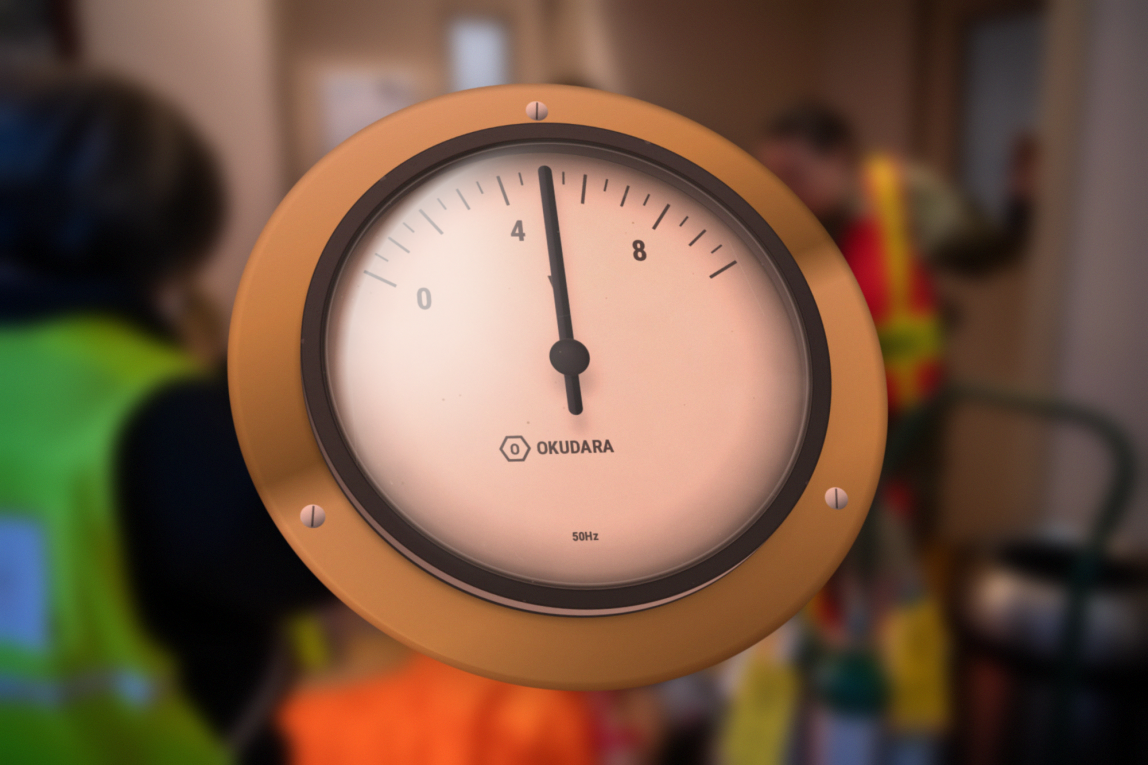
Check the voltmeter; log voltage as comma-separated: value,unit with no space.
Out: 5,V
